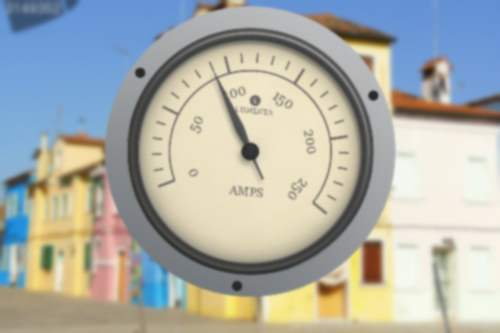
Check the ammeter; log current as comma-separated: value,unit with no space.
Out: 90,A
